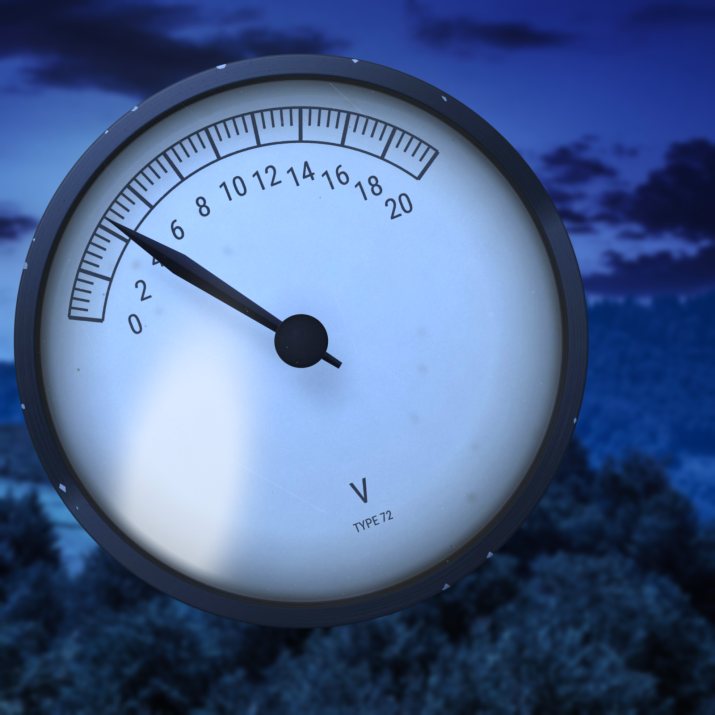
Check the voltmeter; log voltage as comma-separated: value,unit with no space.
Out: 4.4,V
